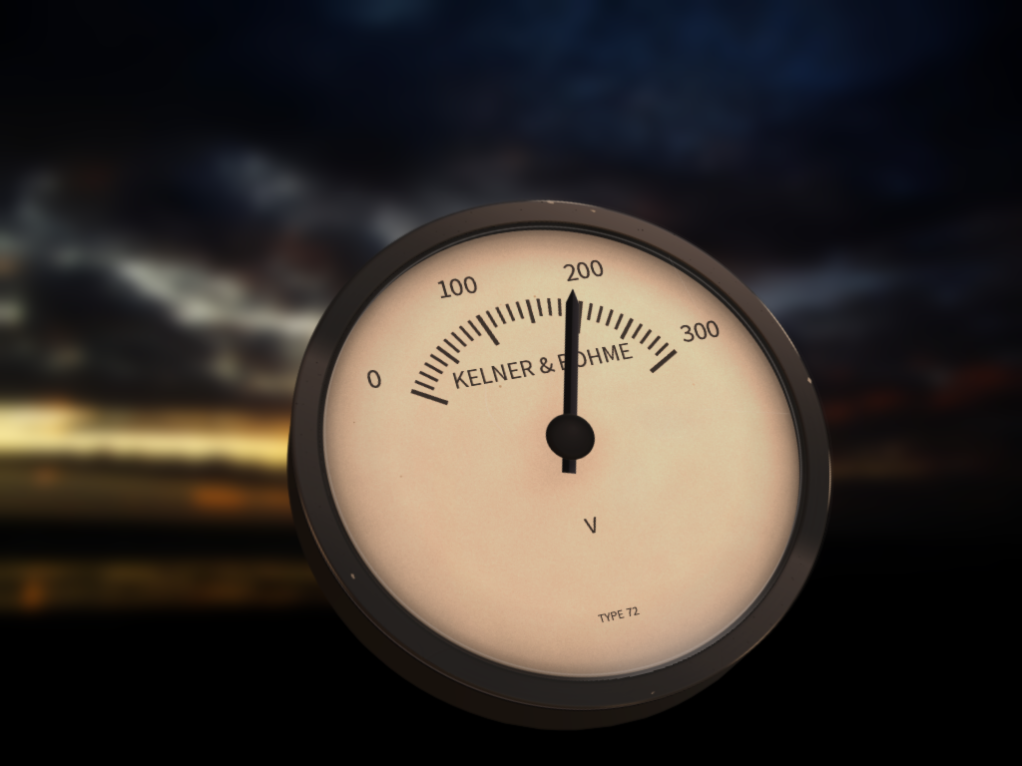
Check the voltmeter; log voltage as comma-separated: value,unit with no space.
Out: 190,V
